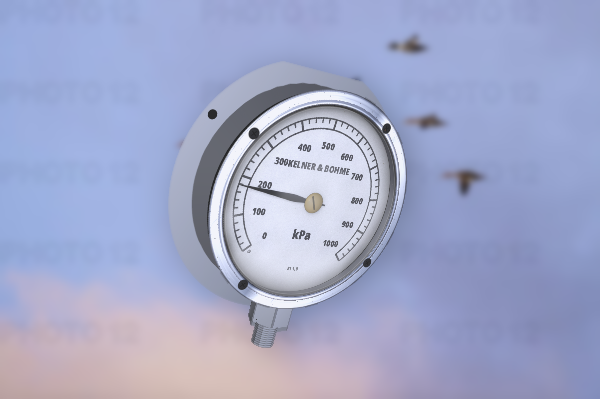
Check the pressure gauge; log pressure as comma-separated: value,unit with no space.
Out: 180,kPa
